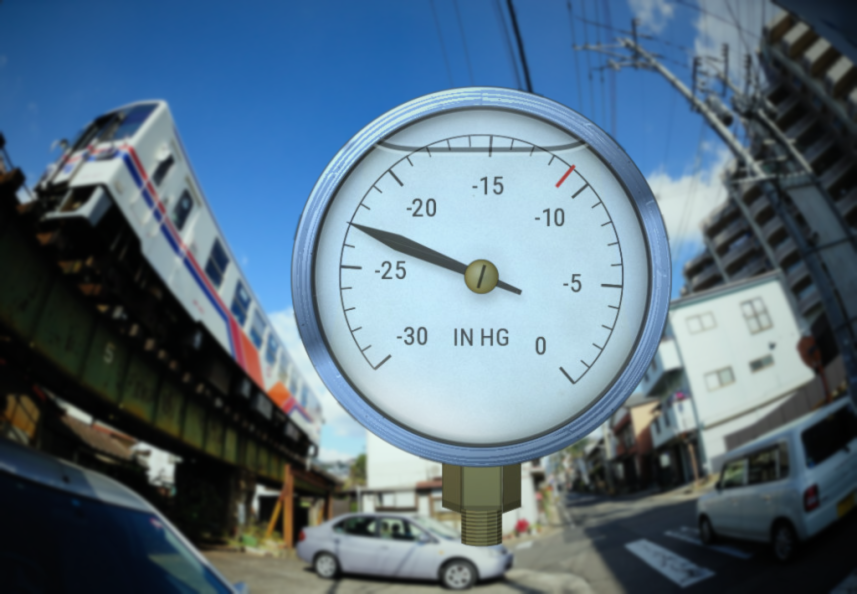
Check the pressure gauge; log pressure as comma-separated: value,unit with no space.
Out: -23,inHg
